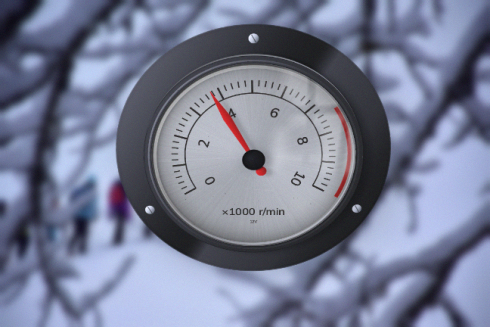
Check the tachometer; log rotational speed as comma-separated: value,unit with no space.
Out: 3800,rpm
